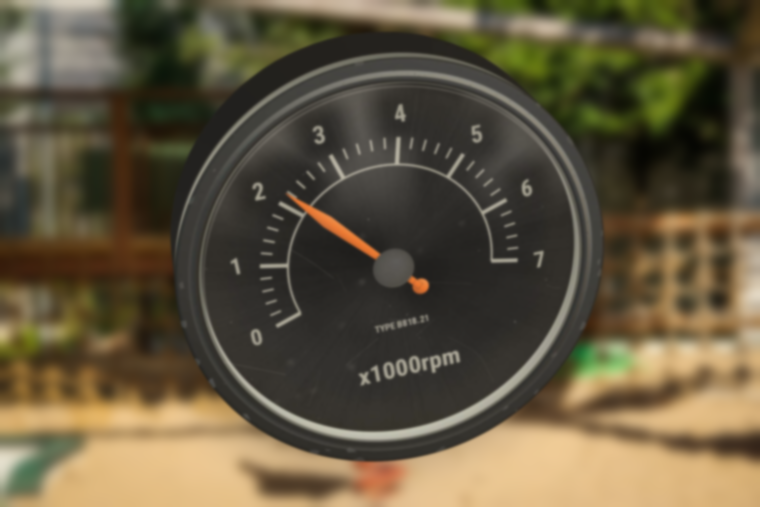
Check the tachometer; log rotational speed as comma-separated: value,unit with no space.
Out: 2200,rpm
